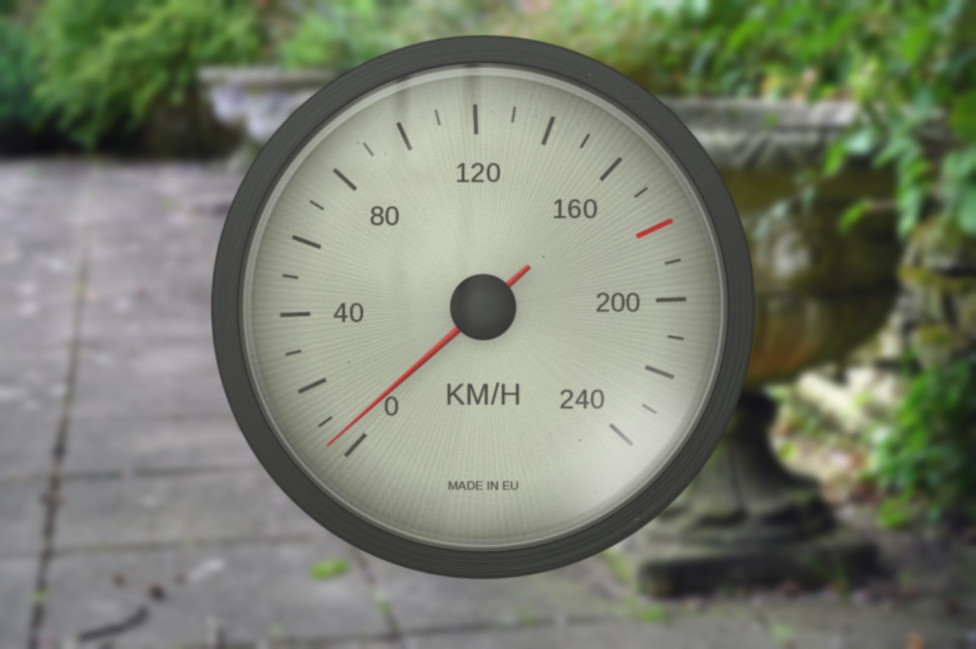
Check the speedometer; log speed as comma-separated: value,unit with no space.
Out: 5,km/h
